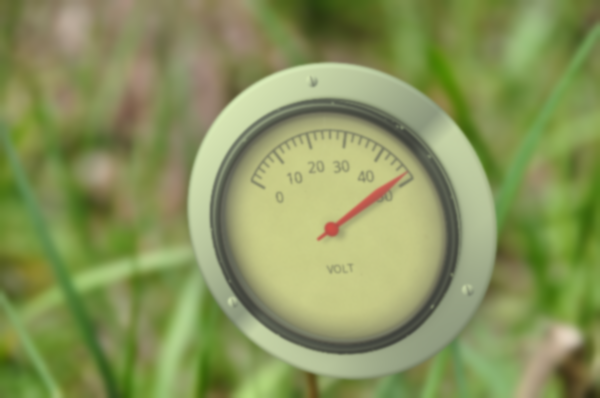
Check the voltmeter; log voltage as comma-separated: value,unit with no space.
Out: 48,V
